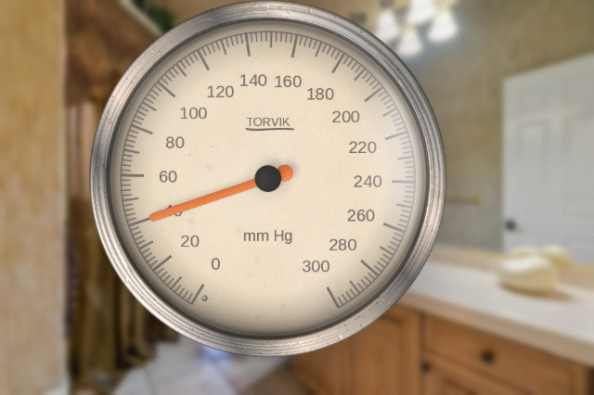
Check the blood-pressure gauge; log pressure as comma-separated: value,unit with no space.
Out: 40,mmHg
